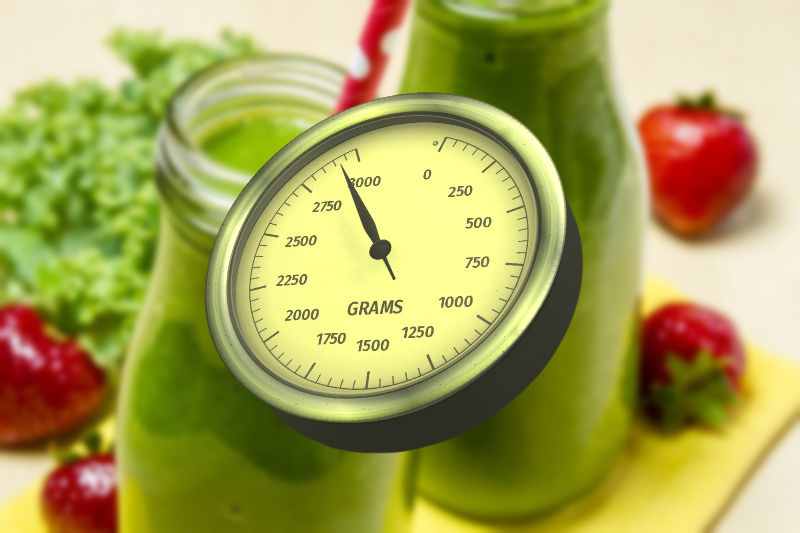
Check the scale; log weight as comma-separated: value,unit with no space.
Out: 2925,g
